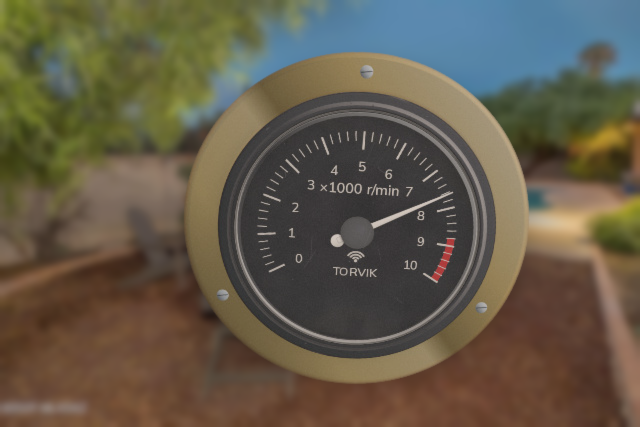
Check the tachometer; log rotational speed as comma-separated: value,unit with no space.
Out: 7600,rpm
